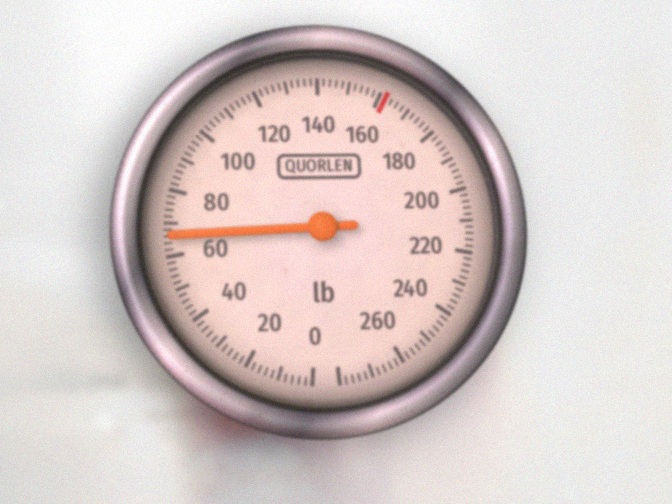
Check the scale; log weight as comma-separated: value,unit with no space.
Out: 66,lb
